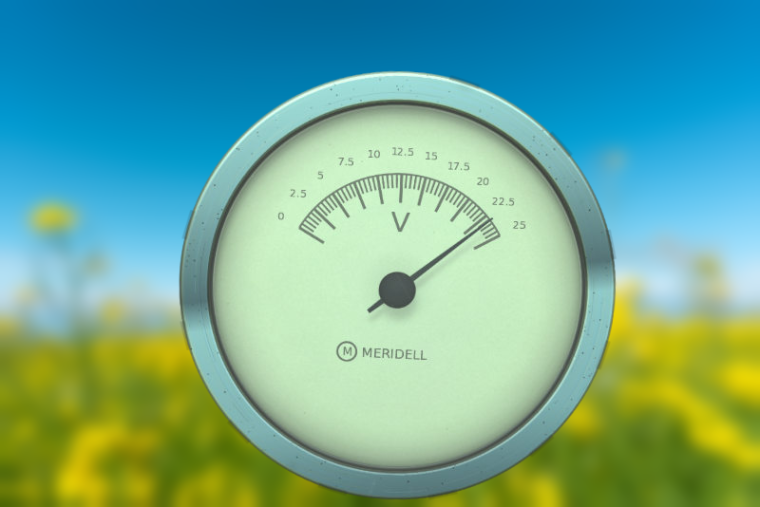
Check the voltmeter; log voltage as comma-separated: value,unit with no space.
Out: 23,V
